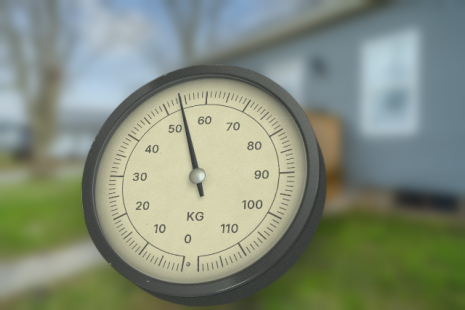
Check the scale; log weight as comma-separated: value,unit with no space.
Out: 54,kg
